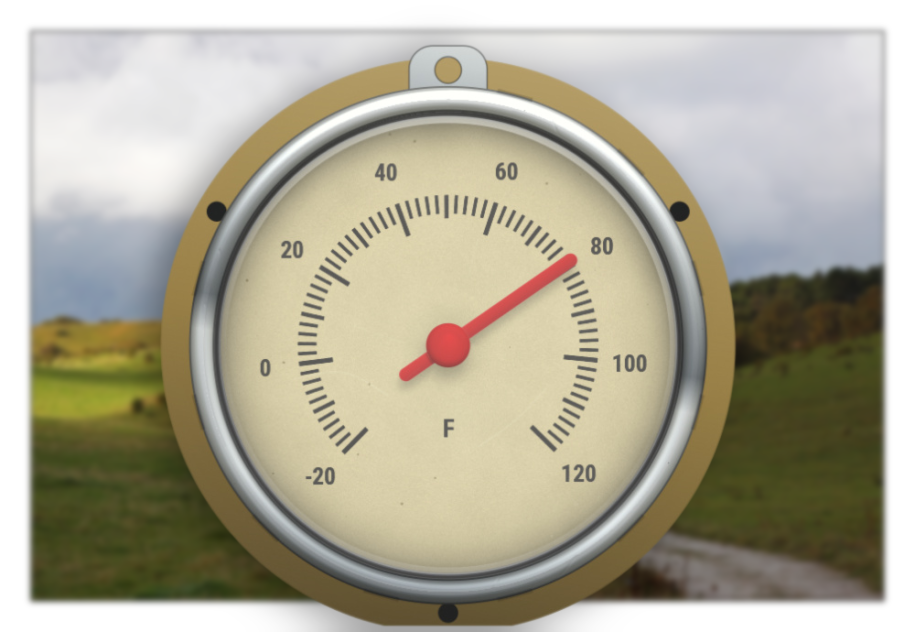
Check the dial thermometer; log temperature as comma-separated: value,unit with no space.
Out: 79,°F
